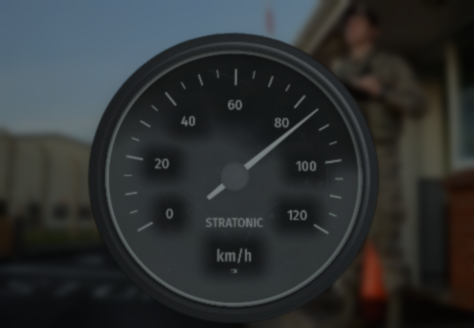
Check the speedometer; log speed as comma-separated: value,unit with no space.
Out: 85,km/h
